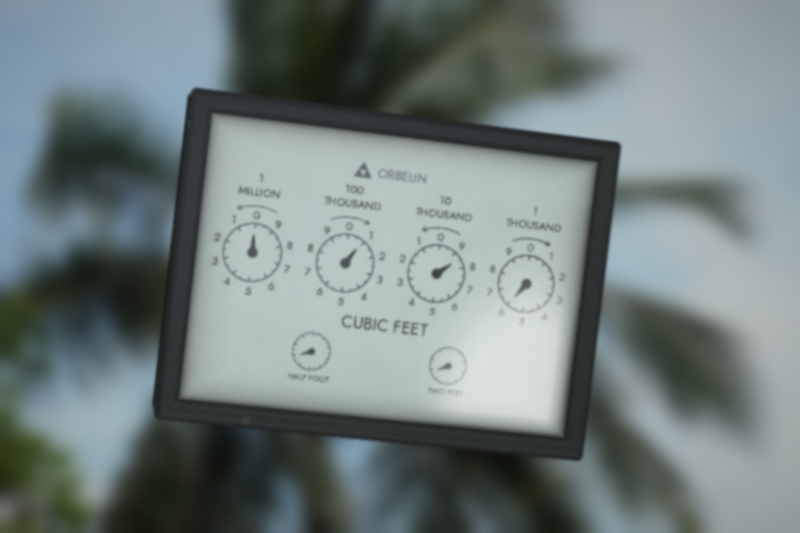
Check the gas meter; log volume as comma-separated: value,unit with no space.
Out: 8600,ft³
